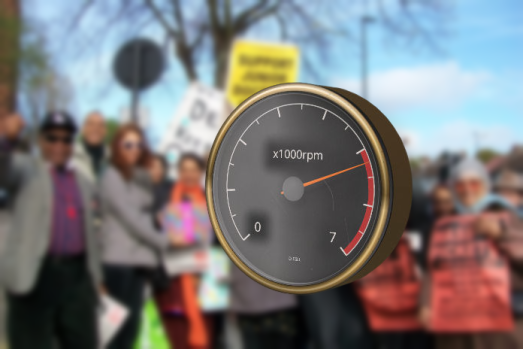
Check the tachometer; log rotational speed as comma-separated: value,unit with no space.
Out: 5250,rpm
